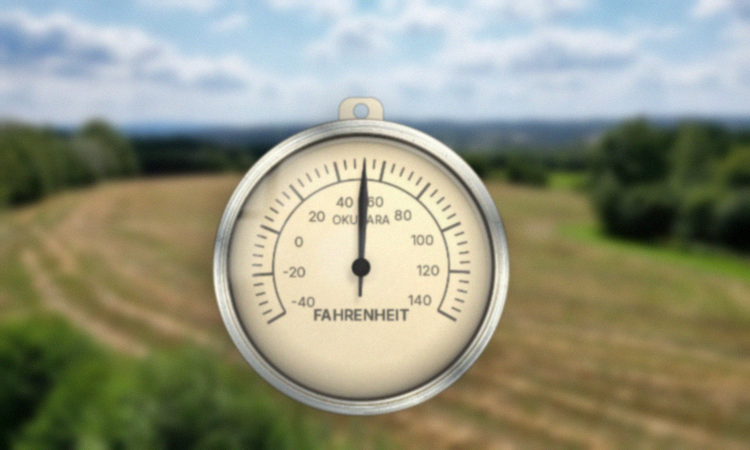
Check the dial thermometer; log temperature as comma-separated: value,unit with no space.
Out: 52,°F
